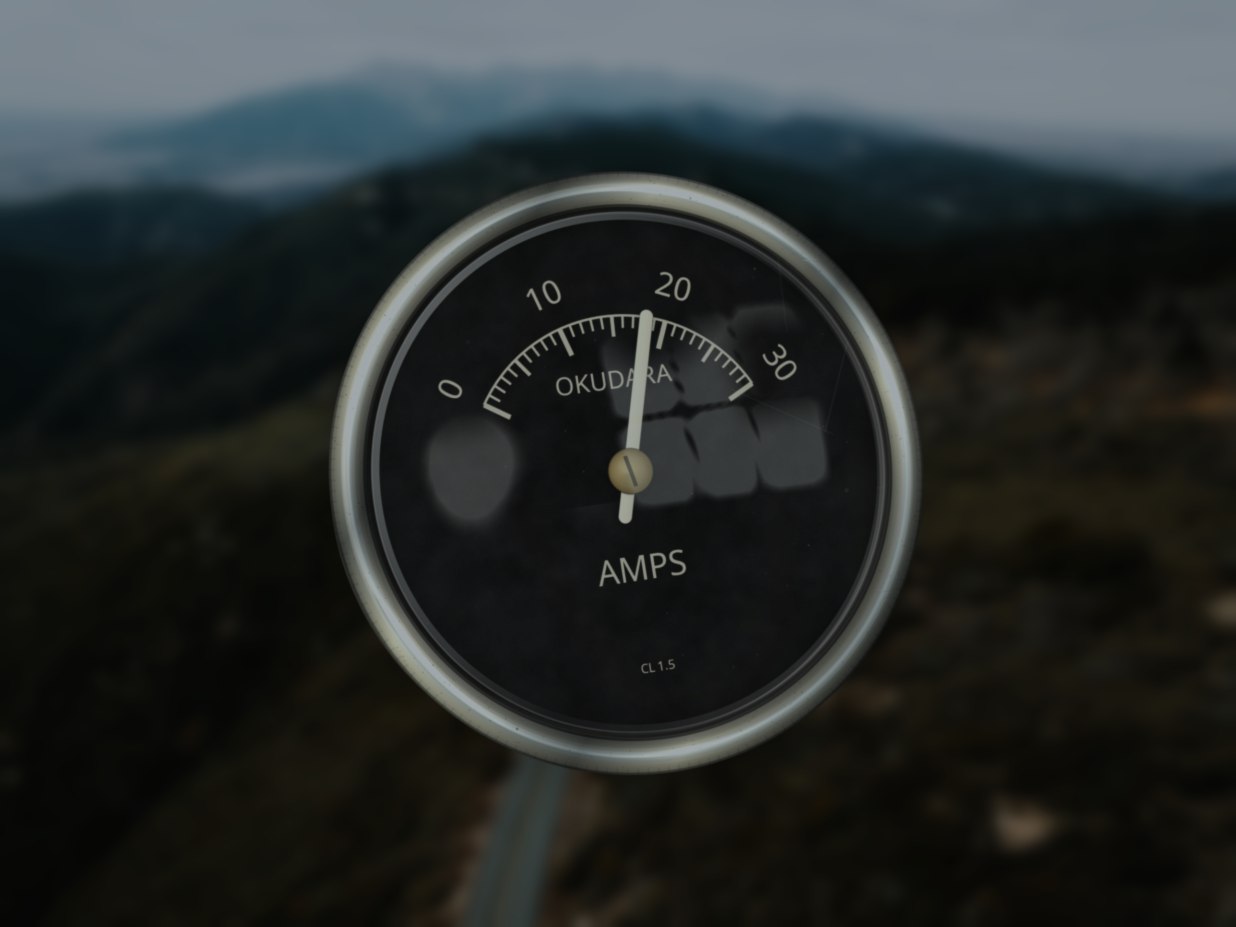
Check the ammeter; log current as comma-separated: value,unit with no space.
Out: 18,A
